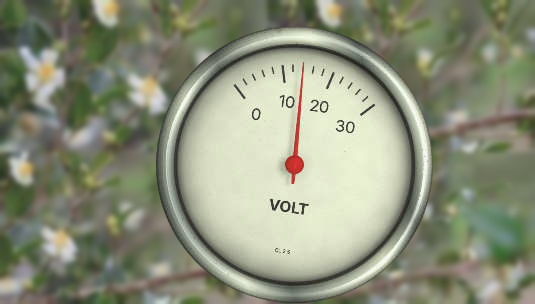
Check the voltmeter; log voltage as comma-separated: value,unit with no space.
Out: 14,V
